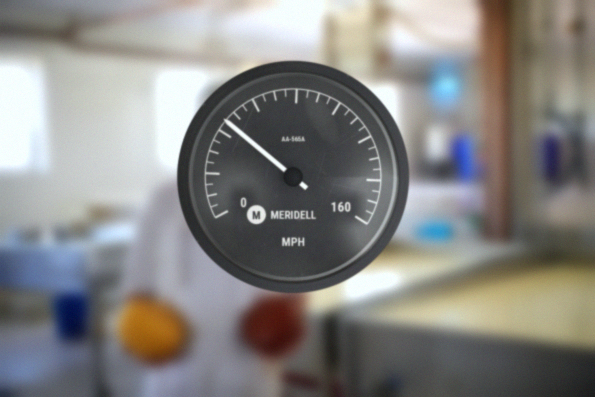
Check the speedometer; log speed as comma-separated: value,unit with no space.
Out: 45,mph
